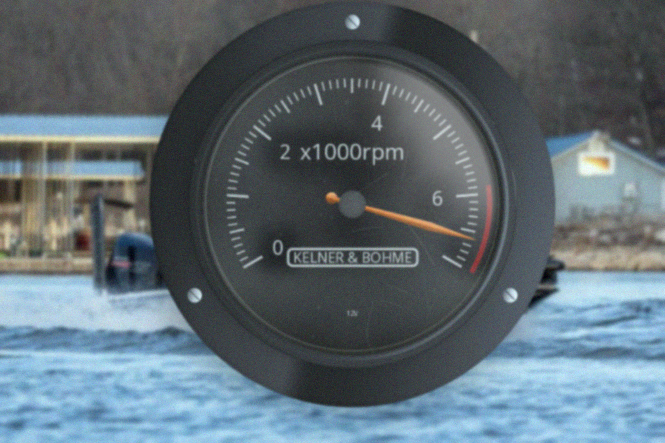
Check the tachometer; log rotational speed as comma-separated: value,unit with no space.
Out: 6600,rpm
